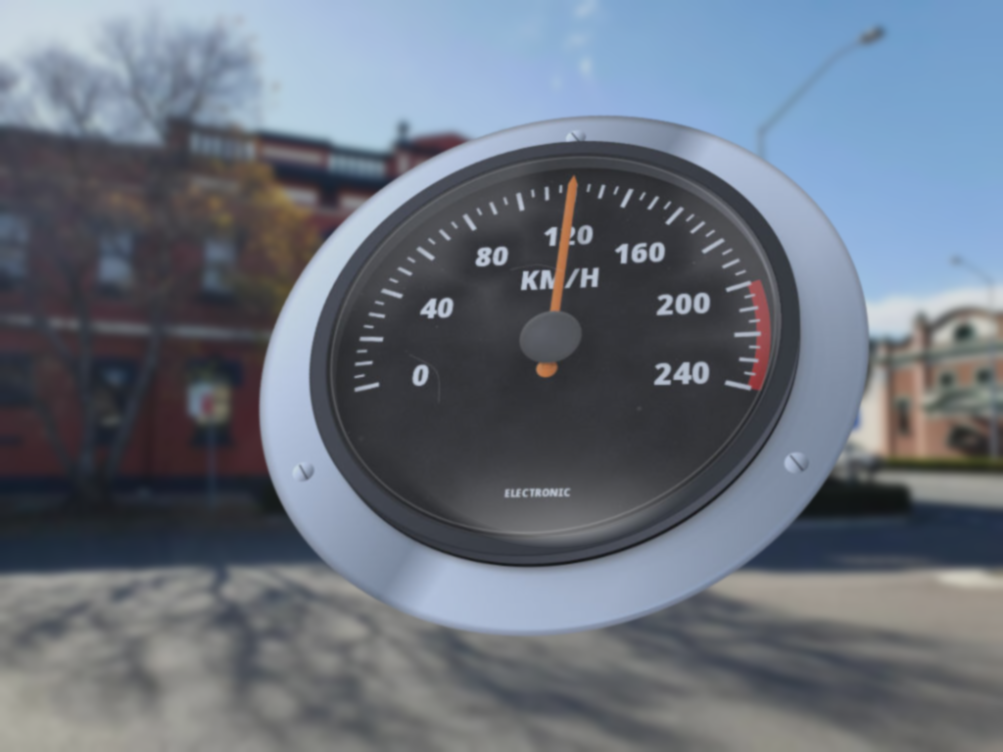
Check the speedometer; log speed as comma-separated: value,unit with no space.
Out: 120,km/h
